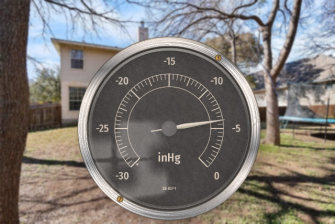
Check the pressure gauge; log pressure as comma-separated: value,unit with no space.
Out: -6,inHg
